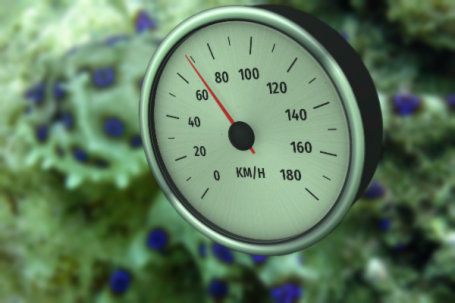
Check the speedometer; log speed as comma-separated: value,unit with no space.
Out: 70,km/h
